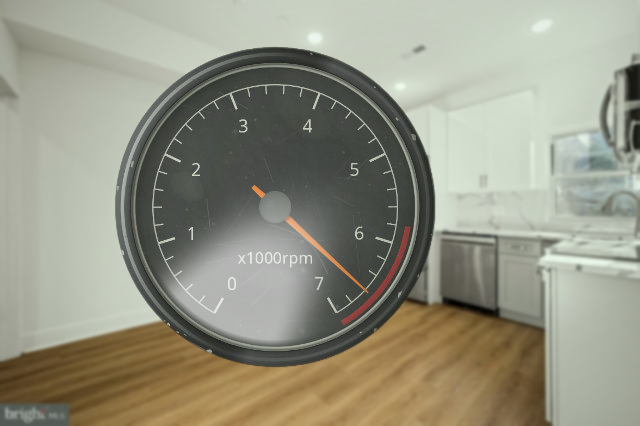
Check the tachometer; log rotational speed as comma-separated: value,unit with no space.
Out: 6600,rpm
